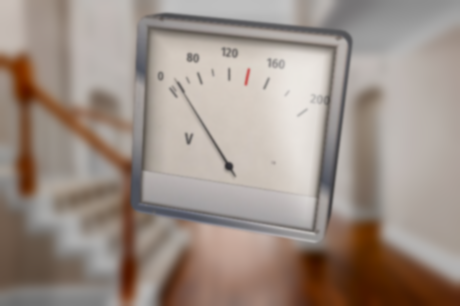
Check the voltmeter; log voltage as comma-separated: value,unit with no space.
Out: 40,V
